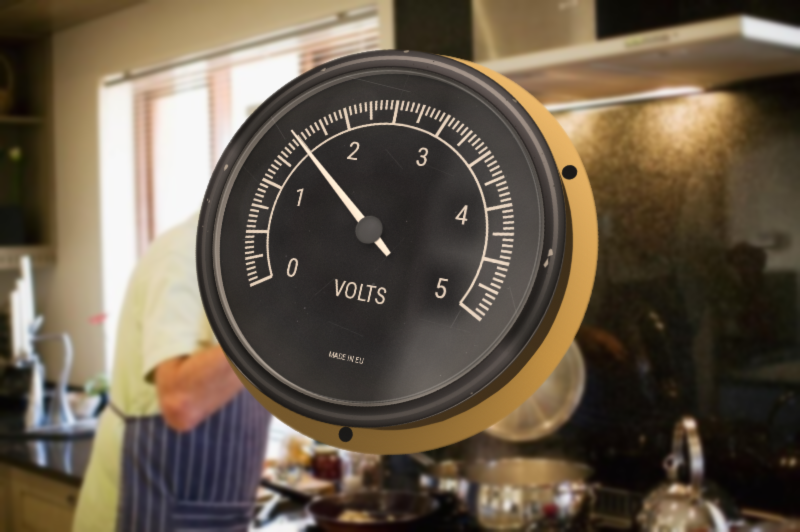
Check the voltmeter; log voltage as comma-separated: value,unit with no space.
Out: 1.5,V
